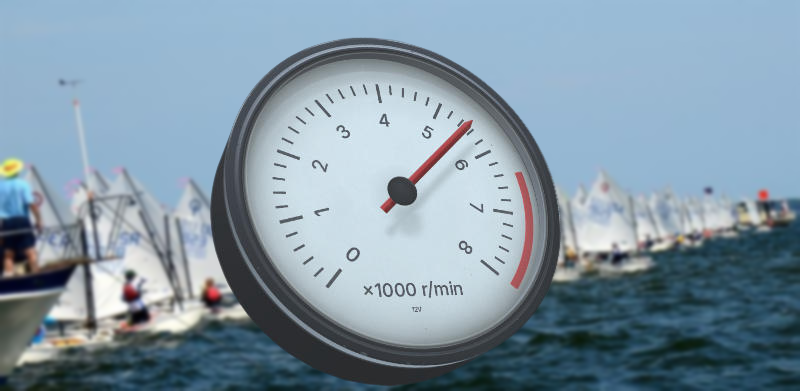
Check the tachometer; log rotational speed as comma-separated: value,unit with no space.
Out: 5500,rpm
